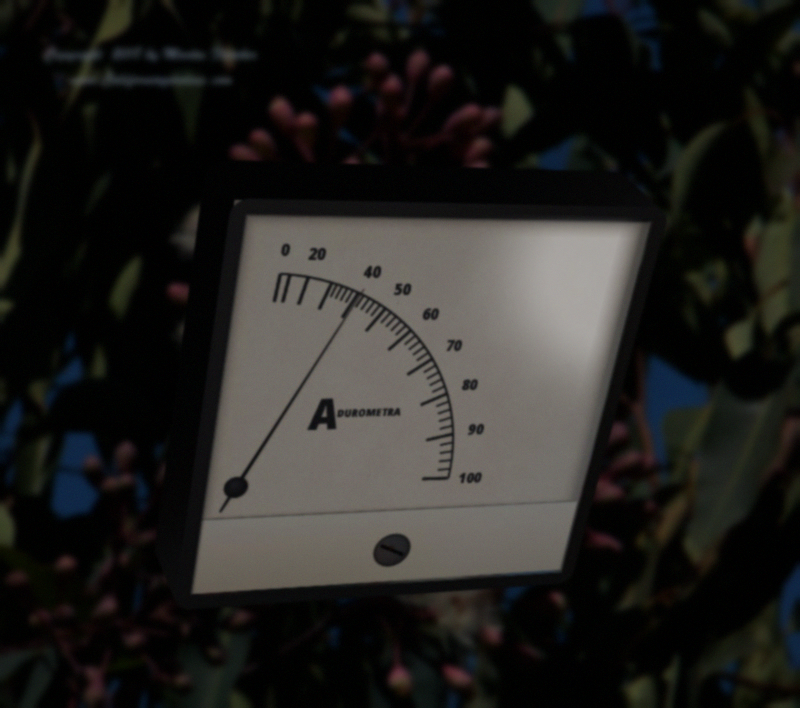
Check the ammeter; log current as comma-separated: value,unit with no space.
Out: 40,A
